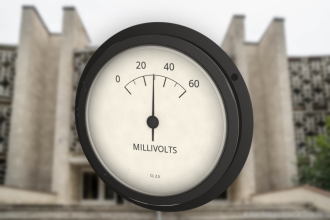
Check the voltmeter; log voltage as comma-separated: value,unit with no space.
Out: 30,mV
